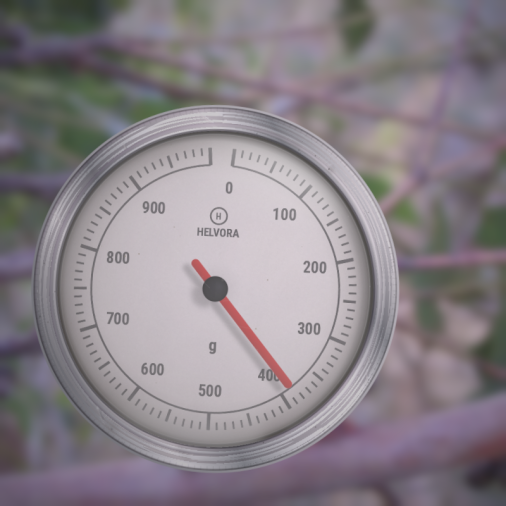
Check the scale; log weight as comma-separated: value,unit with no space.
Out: 385,g
